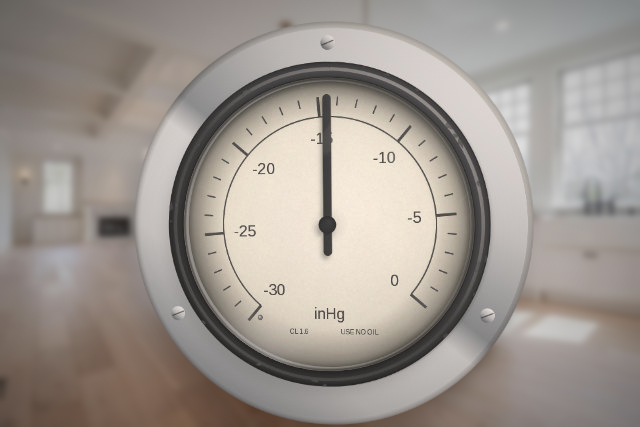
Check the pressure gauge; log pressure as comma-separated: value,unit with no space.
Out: -14.5,inHg
